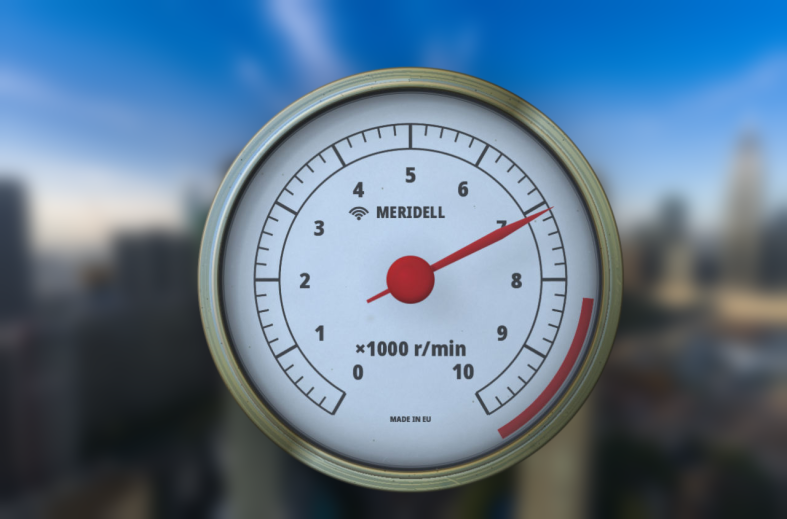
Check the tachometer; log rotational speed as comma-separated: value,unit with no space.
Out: 7100,rpm
